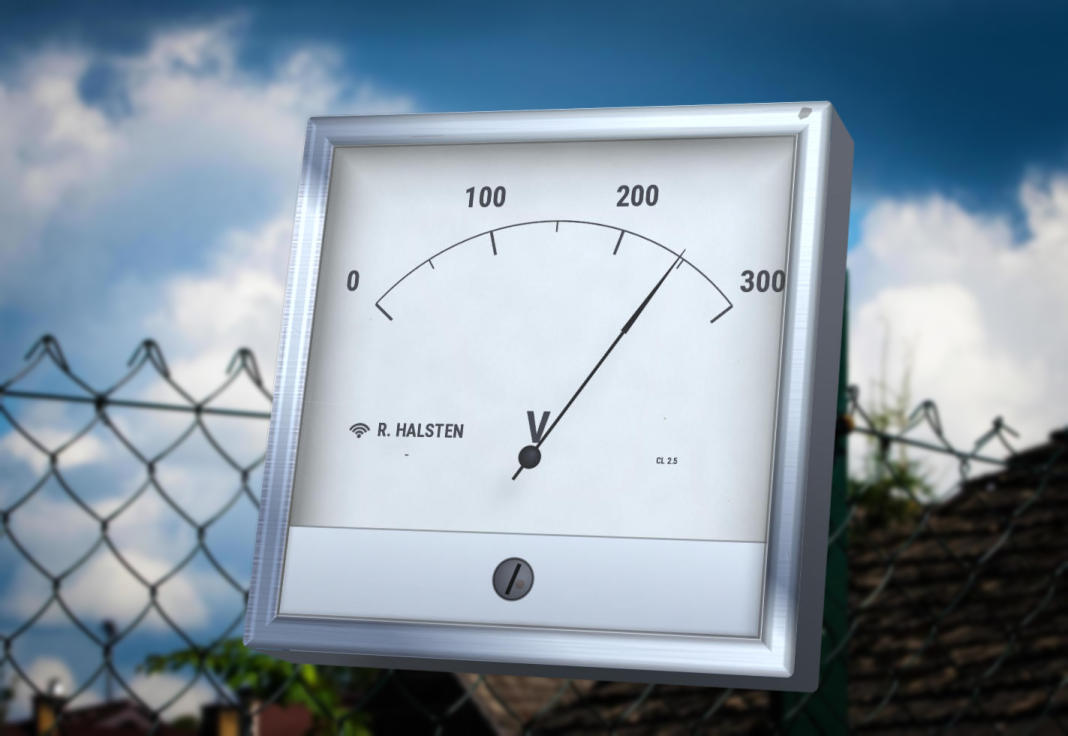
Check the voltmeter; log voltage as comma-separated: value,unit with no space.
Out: 250,V
